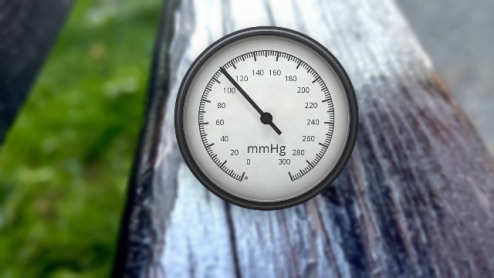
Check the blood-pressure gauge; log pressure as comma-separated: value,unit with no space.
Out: 110,mmHg
